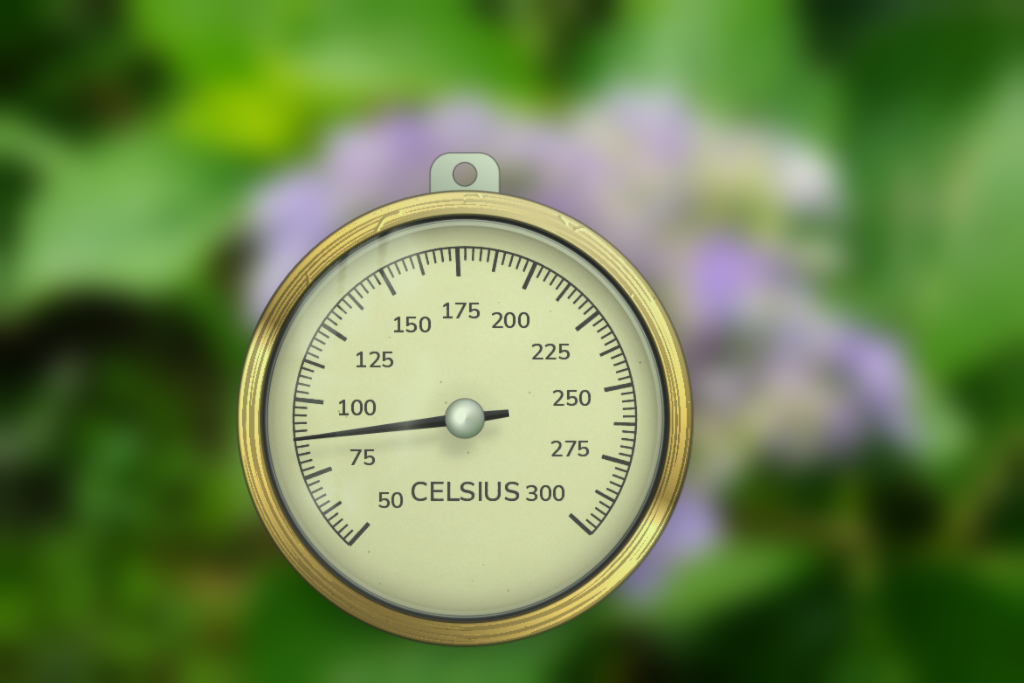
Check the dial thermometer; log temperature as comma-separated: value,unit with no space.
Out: 87.5,°C
